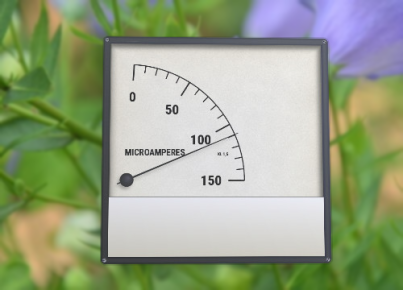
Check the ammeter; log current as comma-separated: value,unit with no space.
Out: 110,µA
